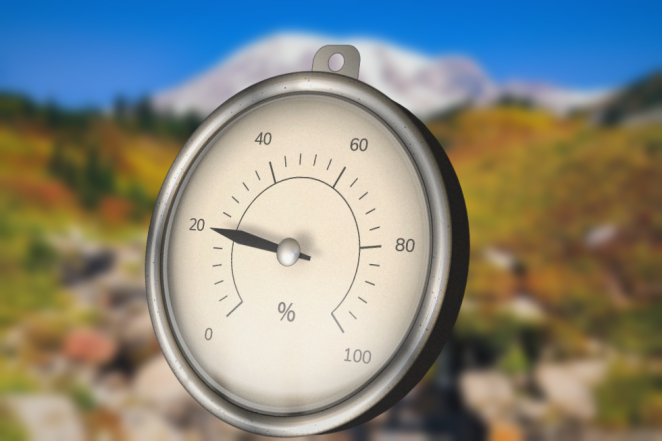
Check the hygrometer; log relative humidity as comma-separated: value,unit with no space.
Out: 20,%
